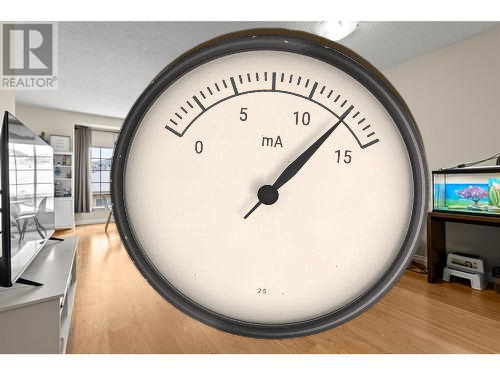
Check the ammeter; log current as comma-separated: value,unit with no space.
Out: 12.5,mA
